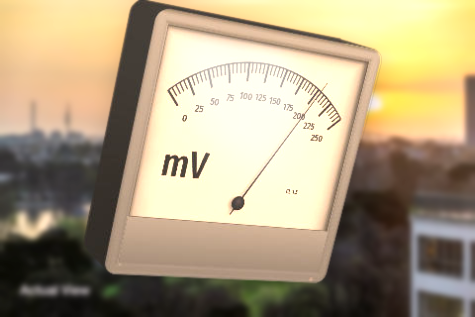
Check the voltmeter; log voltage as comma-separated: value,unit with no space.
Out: 200,mV
